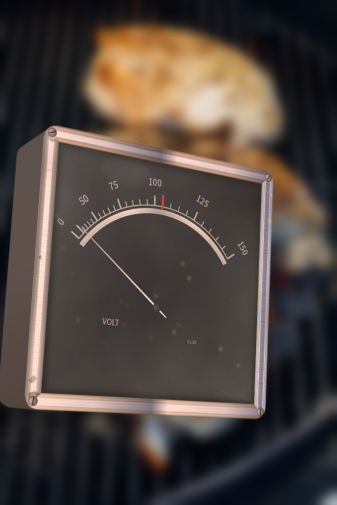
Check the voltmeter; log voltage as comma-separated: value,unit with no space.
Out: 25,V
